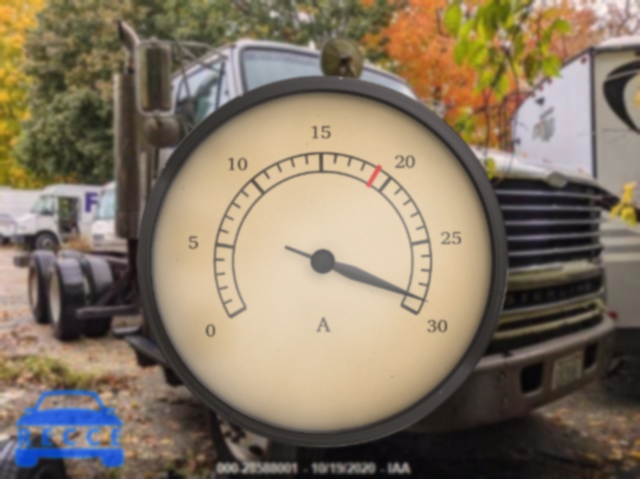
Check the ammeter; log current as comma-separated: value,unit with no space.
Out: 29,A
